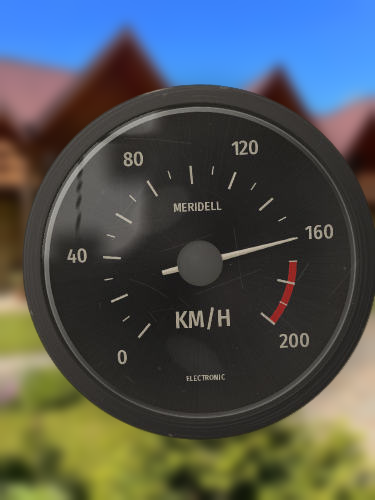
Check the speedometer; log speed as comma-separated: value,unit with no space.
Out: 160,km/h
